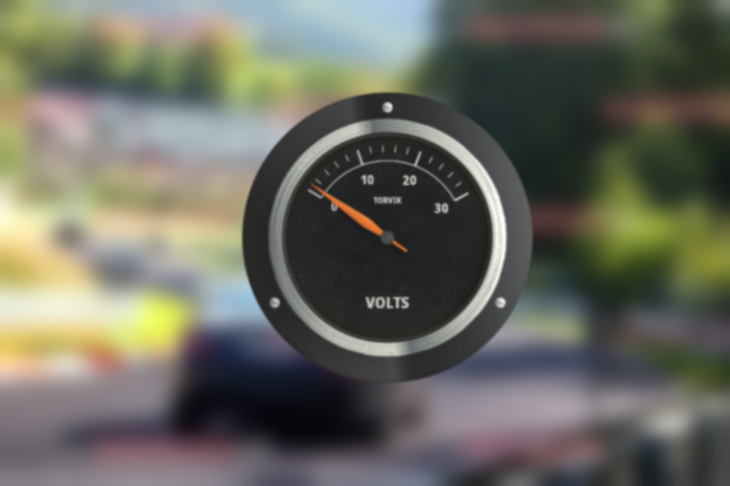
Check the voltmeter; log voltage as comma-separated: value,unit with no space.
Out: 1,V
